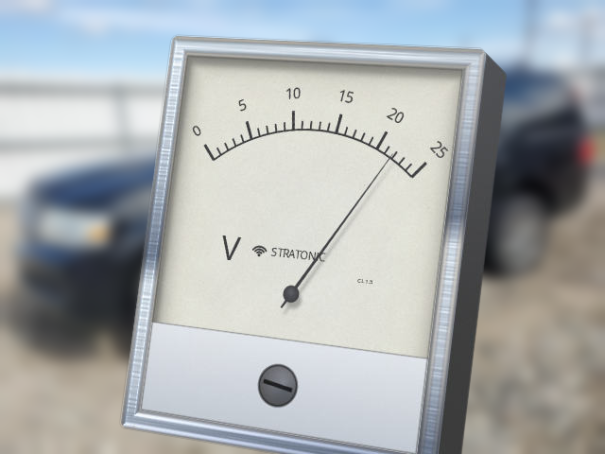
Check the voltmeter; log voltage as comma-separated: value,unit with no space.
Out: 22,V
